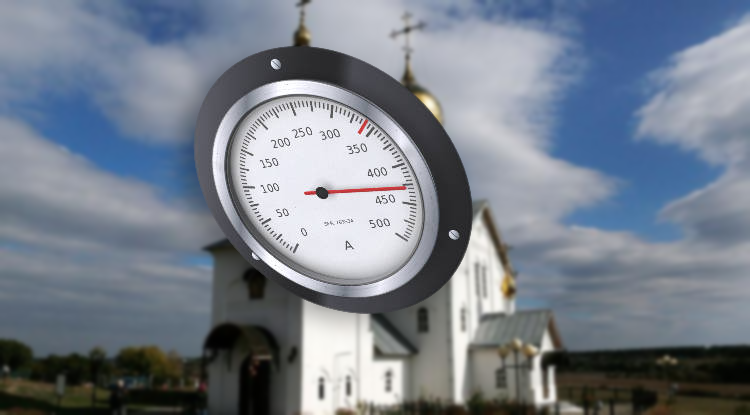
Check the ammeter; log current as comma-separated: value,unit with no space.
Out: 425,A
